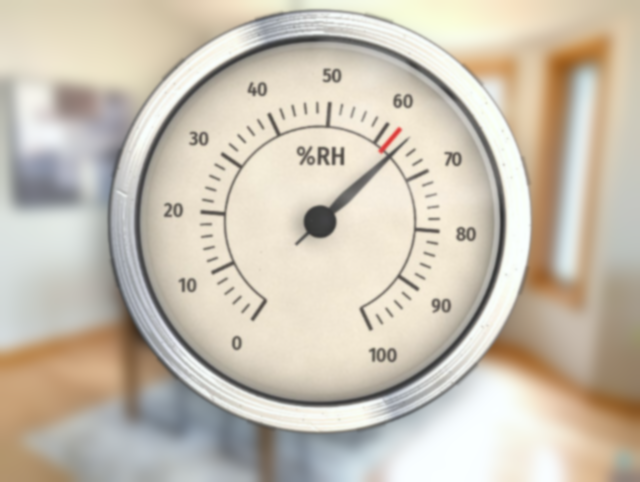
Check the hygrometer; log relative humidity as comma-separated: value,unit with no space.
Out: 64,%
